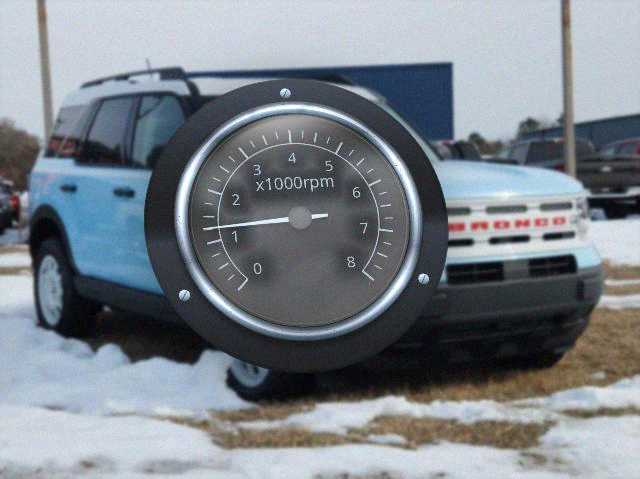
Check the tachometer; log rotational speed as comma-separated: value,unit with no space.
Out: 1250,rpm
